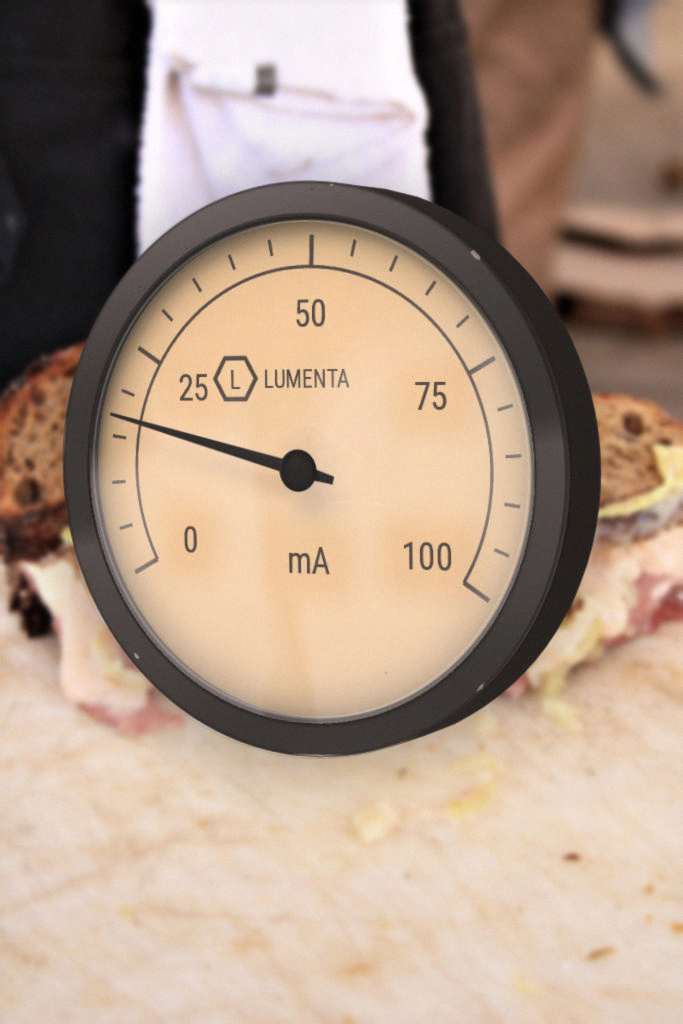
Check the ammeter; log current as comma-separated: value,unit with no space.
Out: 17.5,mA
